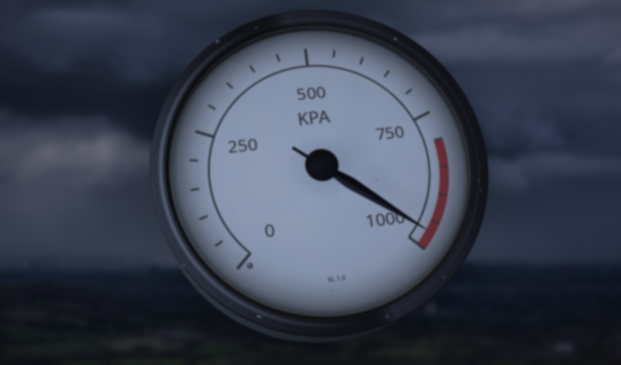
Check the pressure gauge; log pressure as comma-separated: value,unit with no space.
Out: 975,kPa
